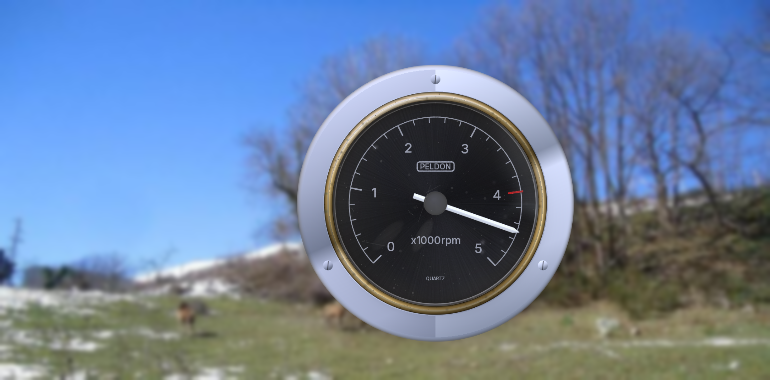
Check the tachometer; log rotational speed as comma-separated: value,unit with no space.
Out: 4500,rpm
